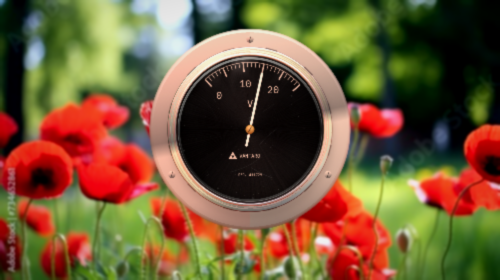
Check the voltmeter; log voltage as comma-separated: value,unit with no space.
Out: 15,V
